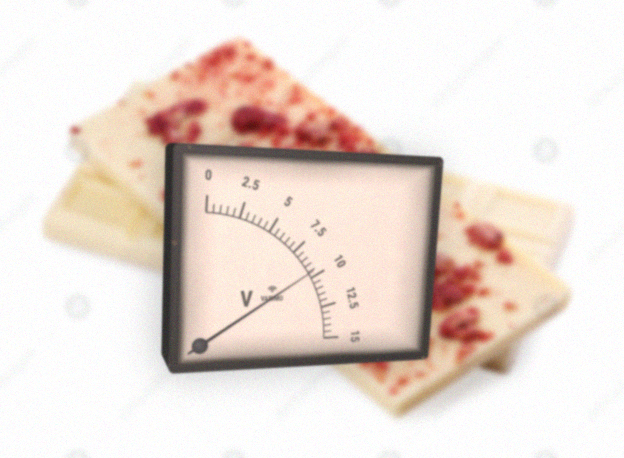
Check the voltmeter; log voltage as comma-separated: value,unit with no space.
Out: 9.5,V
